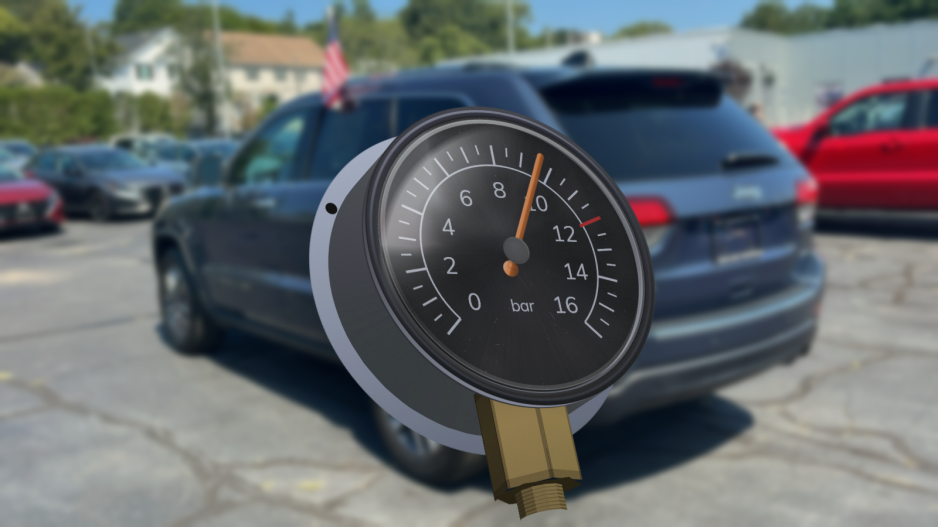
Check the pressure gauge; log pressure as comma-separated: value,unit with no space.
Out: 9.5,bar
